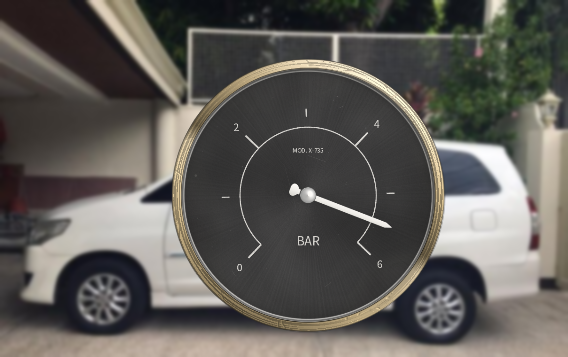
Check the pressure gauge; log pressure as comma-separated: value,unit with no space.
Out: 5.5,bar
